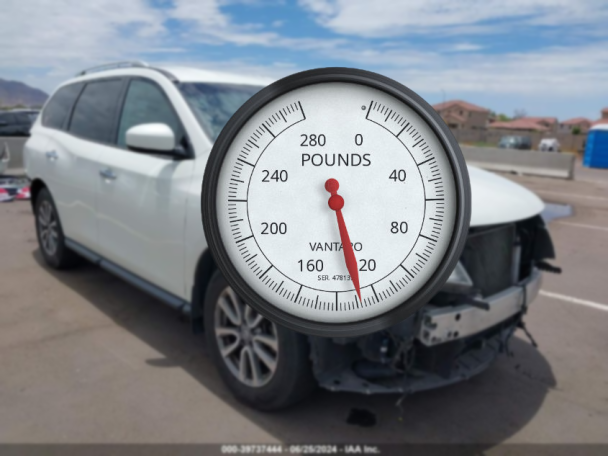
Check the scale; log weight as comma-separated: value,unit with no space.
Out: 128,lb
